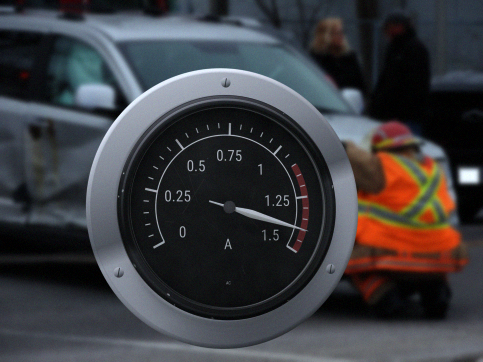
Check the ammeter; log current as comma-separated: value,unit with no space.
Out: 1.4,A
